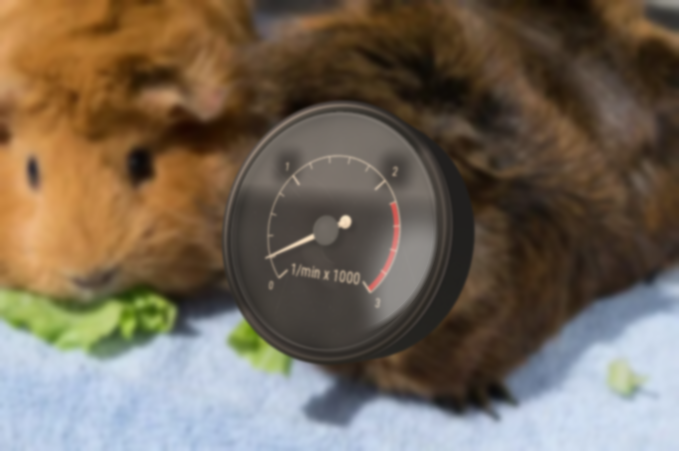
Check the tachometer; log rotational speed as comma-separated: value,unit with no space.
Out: 200,rpm
